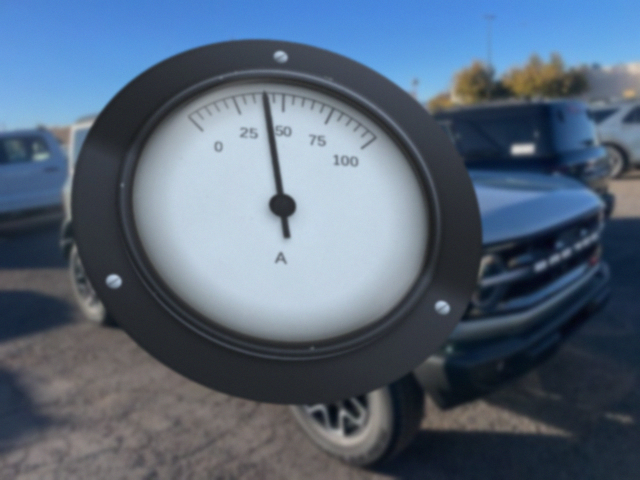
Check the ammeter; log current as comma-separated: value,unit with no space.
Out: 40,A
